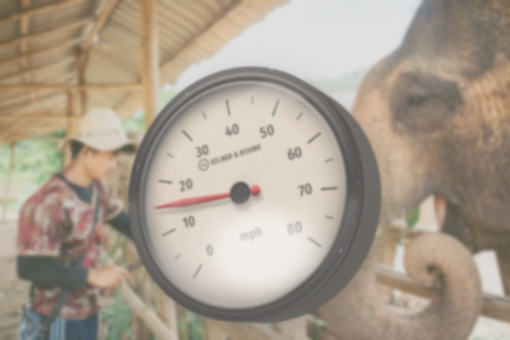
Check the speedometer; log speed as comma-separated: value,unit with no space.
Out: 15,mph
